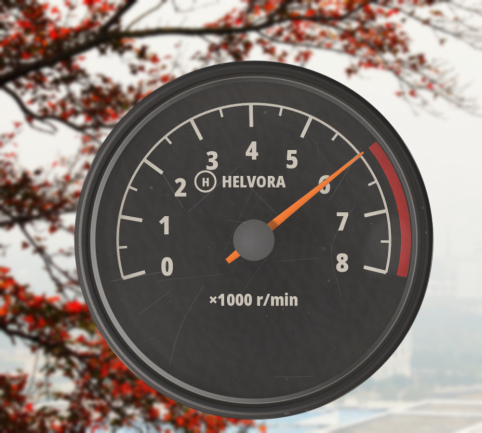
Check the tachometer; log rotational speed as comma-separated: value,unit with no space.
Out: 6000,rpm
